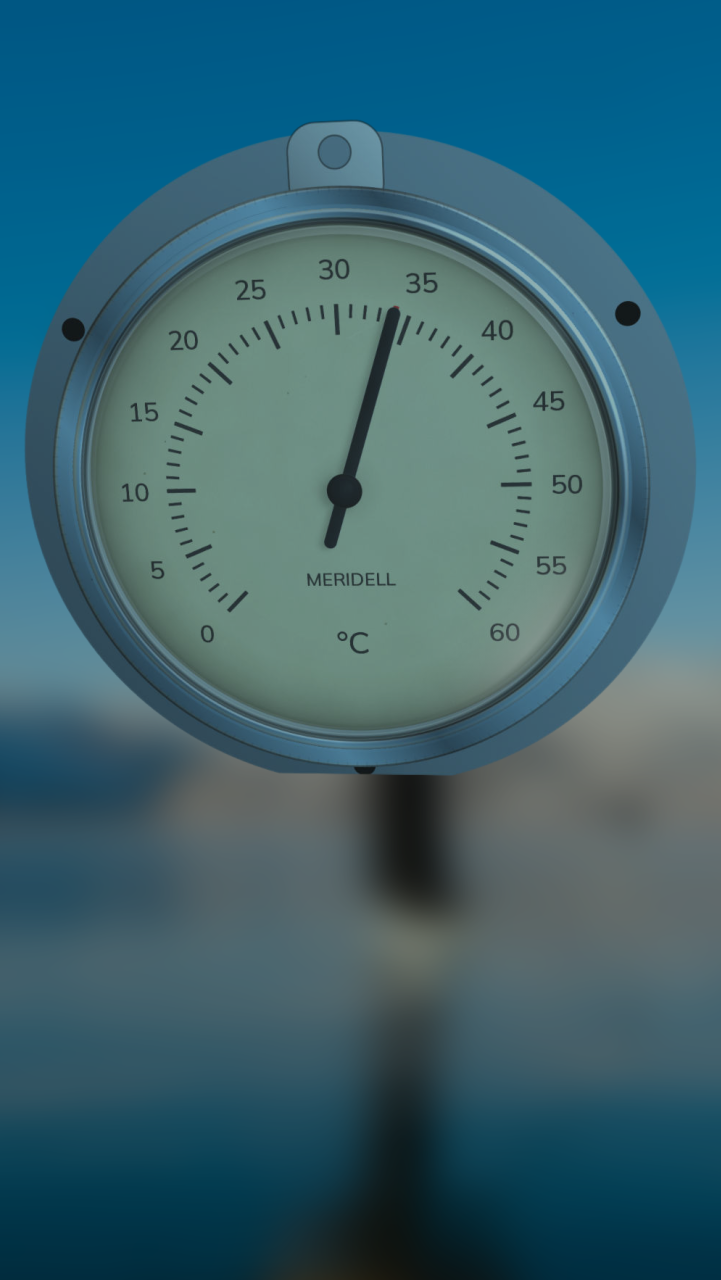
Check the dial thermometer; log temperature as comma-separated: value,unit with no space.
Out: 34,°C
